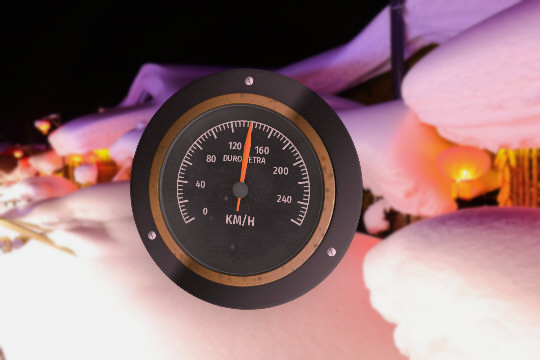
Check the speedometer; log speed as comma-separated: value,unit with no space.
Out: 140,km/h
